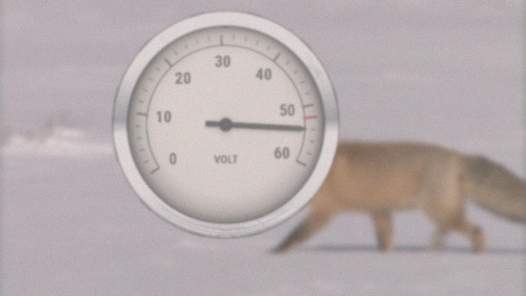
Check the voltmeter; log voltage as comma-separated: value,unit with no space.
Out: 54,V
